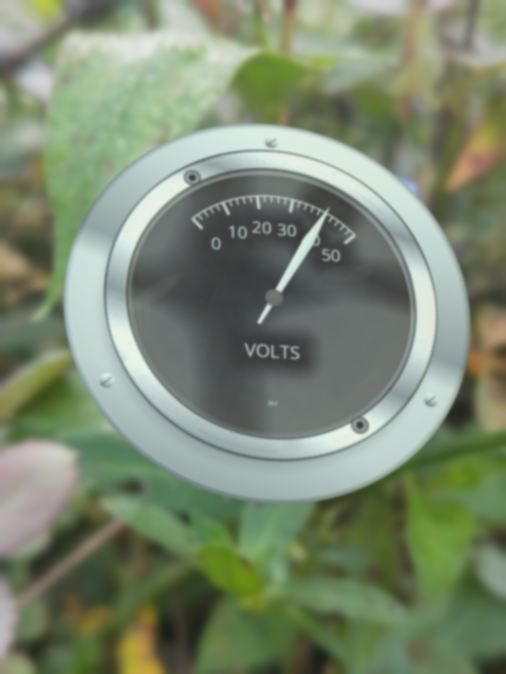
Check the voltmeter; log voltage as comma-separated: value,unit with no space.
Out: 40,V
